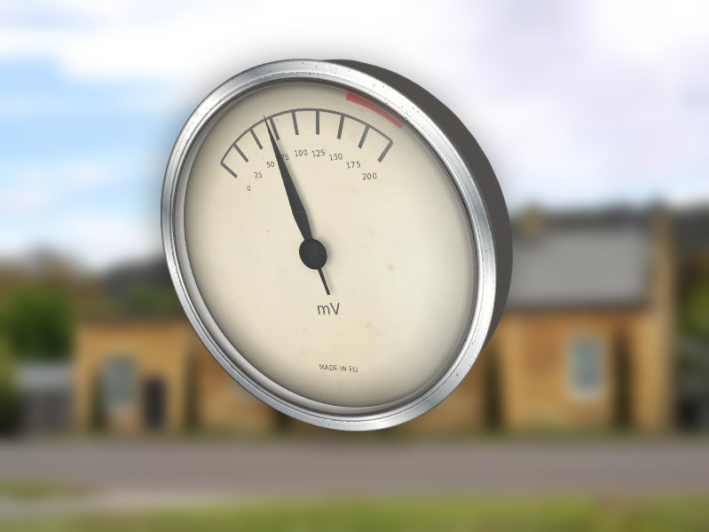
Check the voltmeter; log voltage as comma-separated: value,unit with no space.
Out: 75,mV
